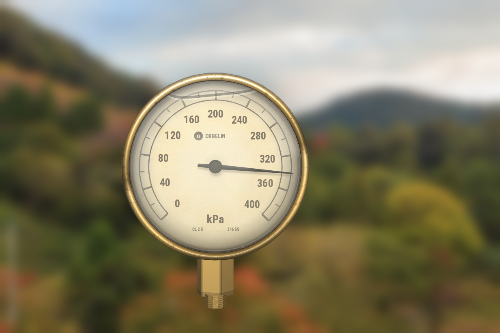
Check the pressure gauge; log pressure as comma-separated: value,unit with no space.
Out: 340,kPa
